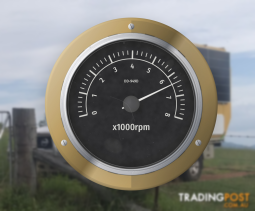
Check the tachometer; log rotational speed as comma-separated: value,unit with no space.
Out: 6400,rpm
